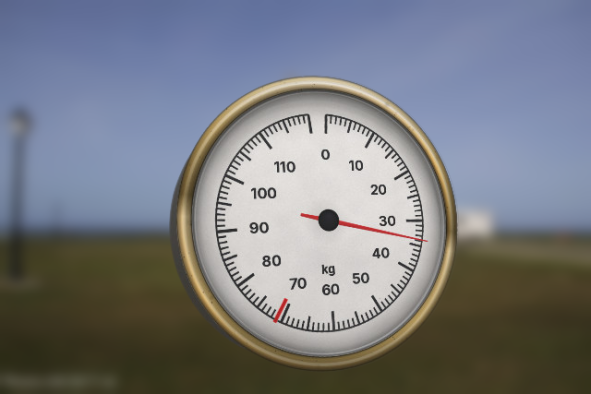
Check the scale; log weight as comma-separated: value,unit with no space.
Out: 34,kg
